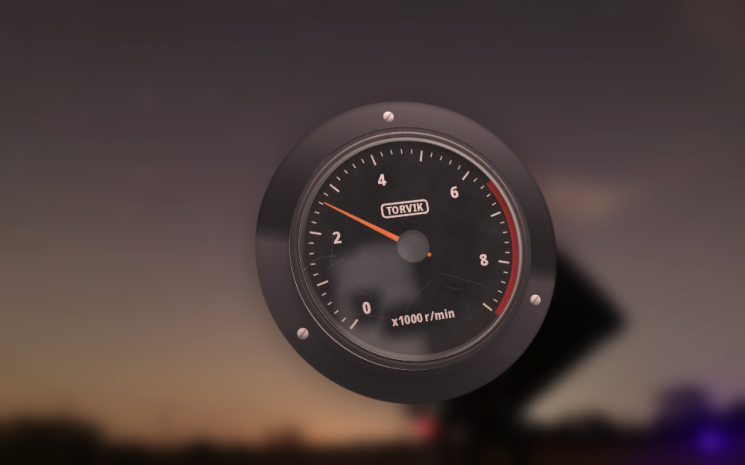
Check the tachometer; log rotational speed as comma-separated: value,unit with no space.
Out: 2600,rpm
